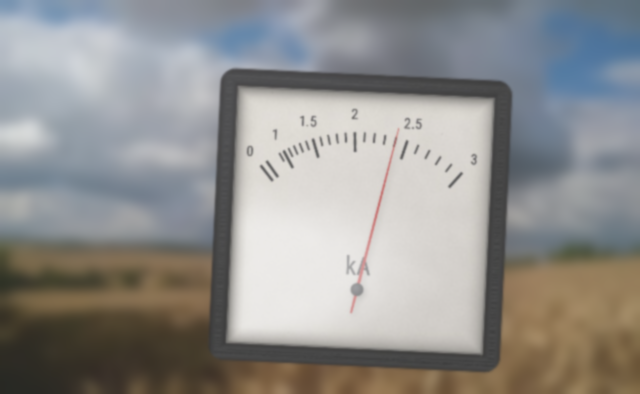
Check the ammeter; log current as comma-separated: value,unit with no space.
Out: 2.4,kA
